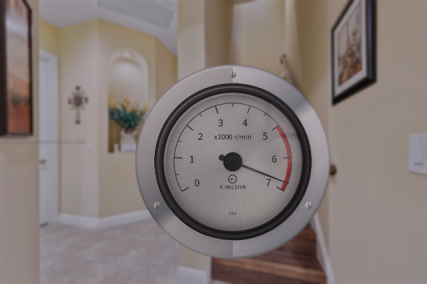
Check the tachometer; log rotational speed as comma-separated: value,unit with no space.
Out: 6750,rpm
